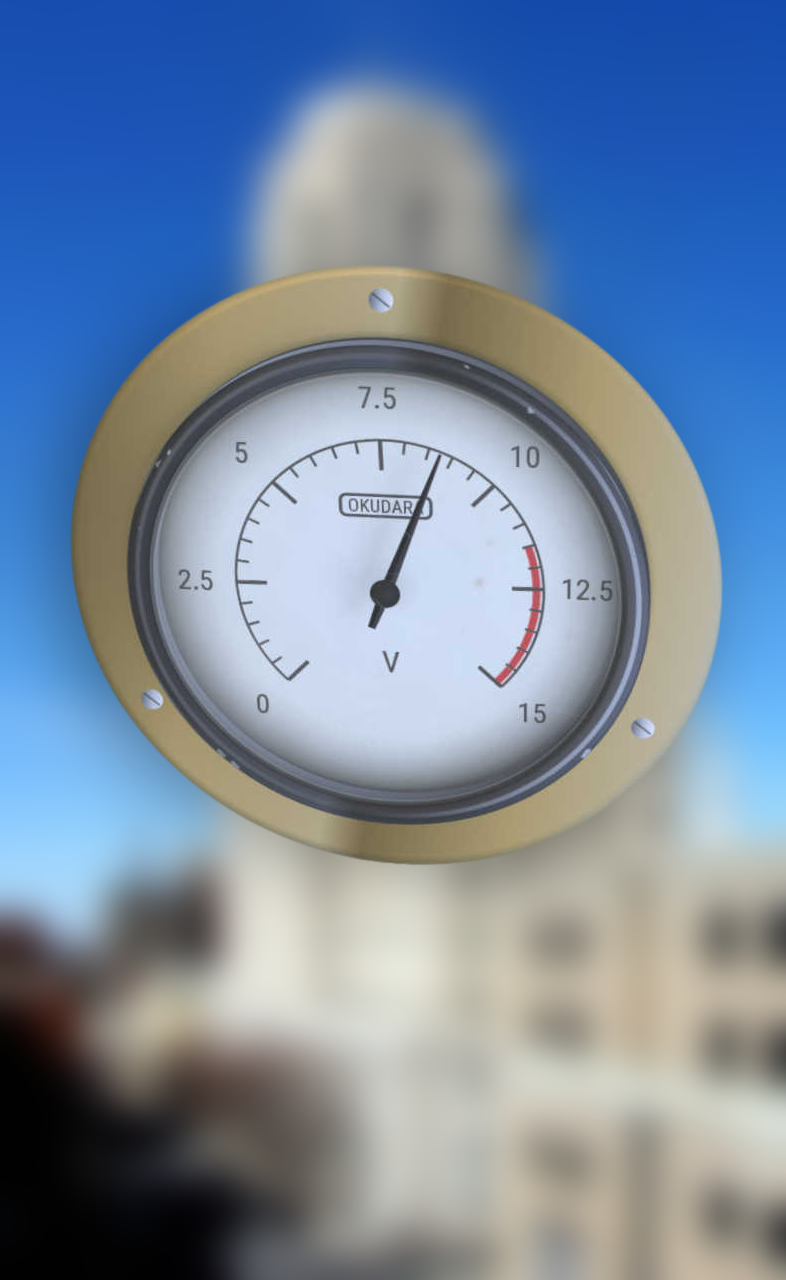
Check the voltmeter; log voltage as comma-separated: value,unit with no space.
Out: 8.75,V
